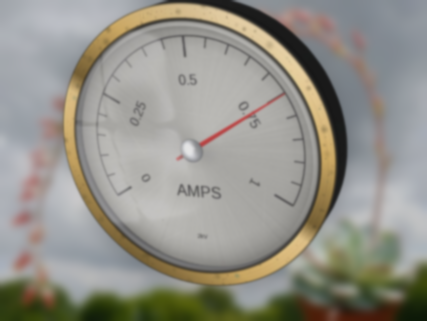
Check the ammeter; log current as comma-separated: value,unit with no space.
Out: 0.75,A
